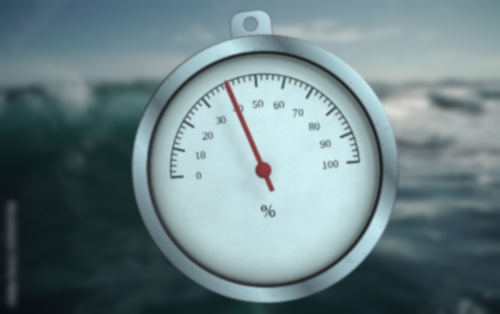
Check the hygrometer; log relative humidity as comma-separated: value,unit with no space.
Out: 40,%
